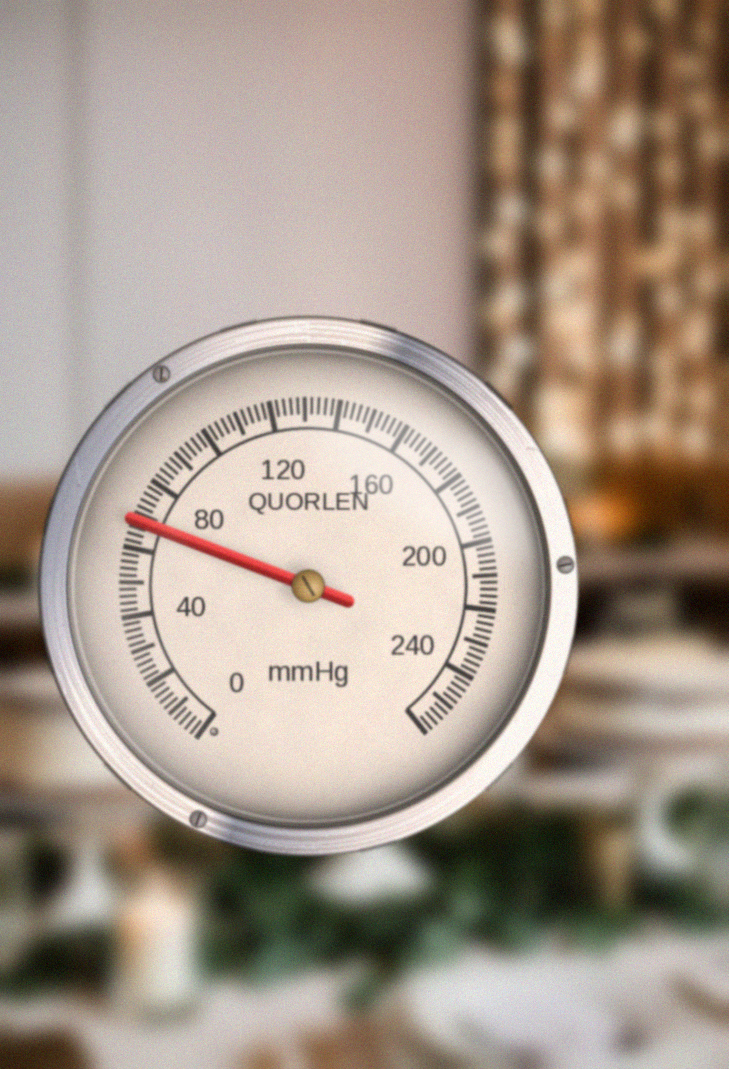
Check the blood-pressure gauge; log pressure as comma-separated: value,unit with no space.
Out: 68,mmHg
